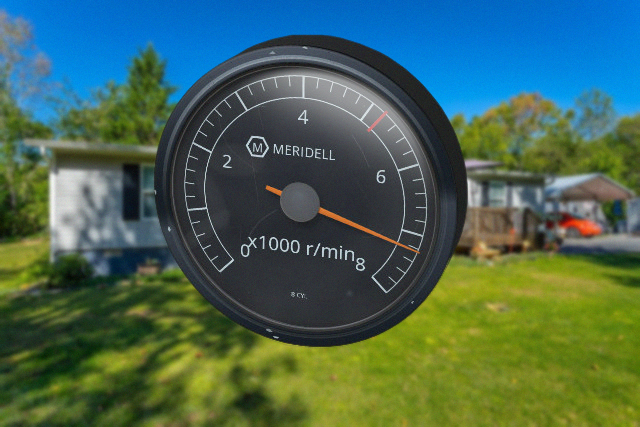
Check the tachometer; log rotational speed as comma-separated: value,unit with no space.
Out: 7200,rpm
